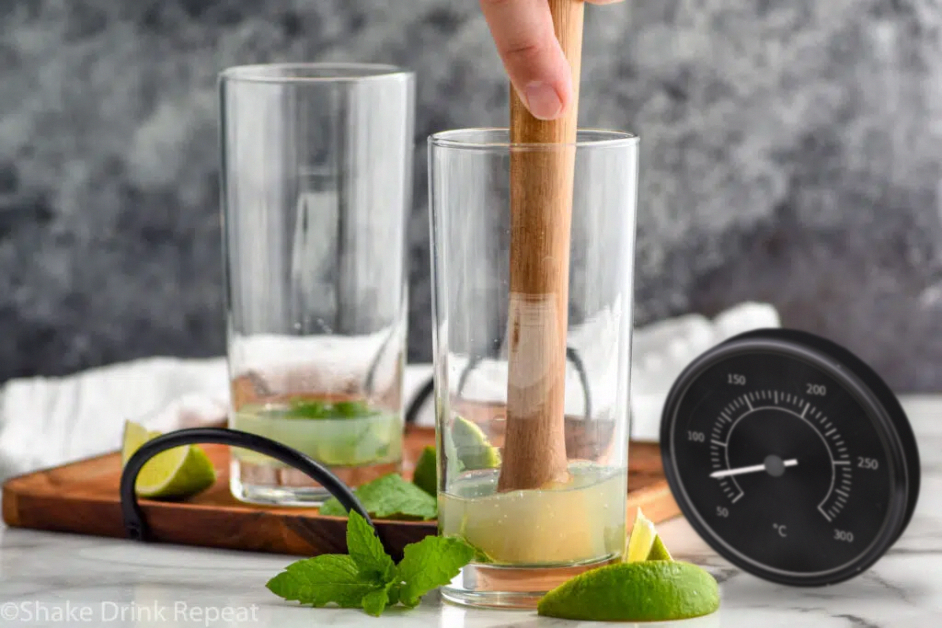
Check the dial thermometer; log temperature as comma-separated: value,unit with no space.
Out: 75,°C
